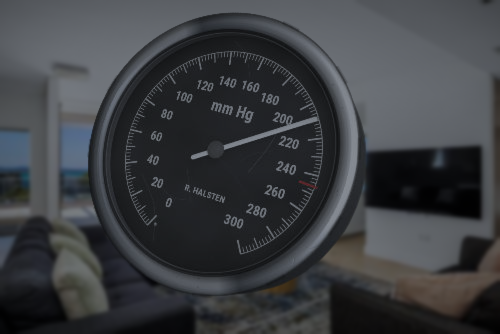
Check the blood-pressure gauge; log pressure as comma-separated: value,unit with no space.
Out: 210,mmHg
